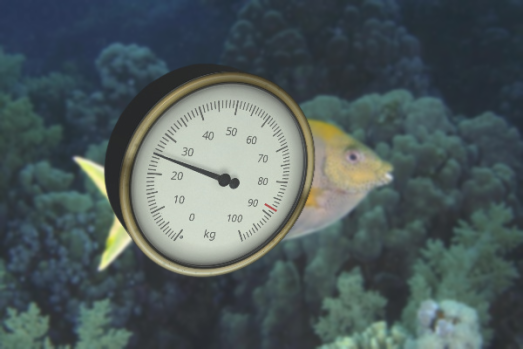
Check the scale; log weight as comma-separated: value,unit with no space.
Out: 25,kg
